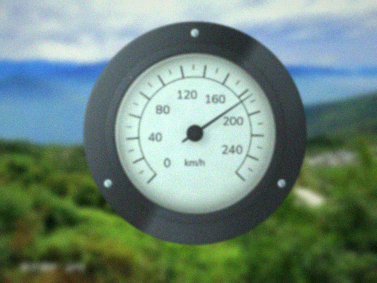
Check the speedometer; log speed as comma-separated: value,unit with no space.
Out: 185,km/h
